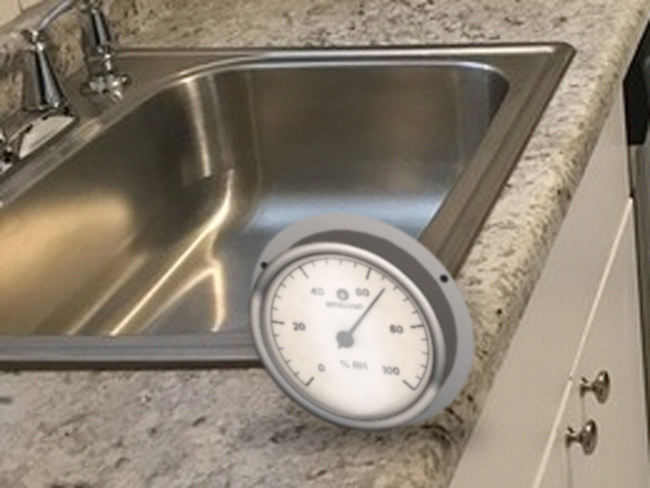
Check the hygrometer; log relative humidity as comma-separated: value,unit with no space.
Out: 66,%
